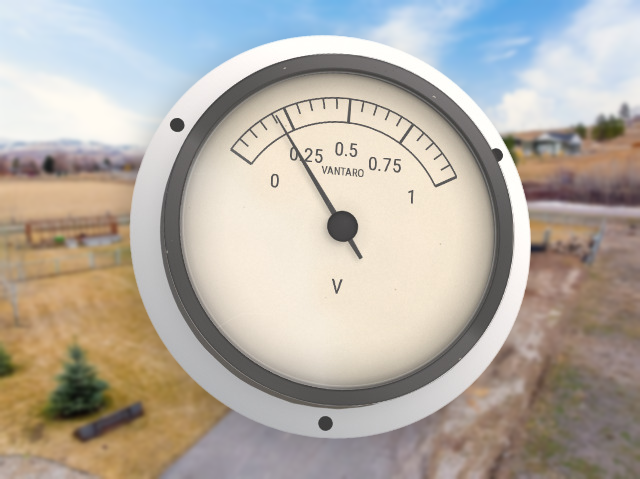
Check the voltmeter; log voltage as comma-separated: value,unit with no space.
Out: 0.2,V
